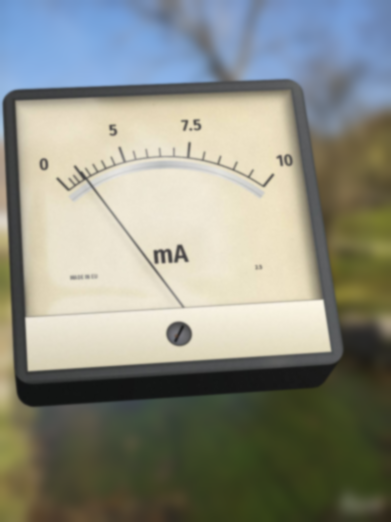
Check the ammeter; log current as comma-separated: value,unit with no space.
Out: 2.5,mA
